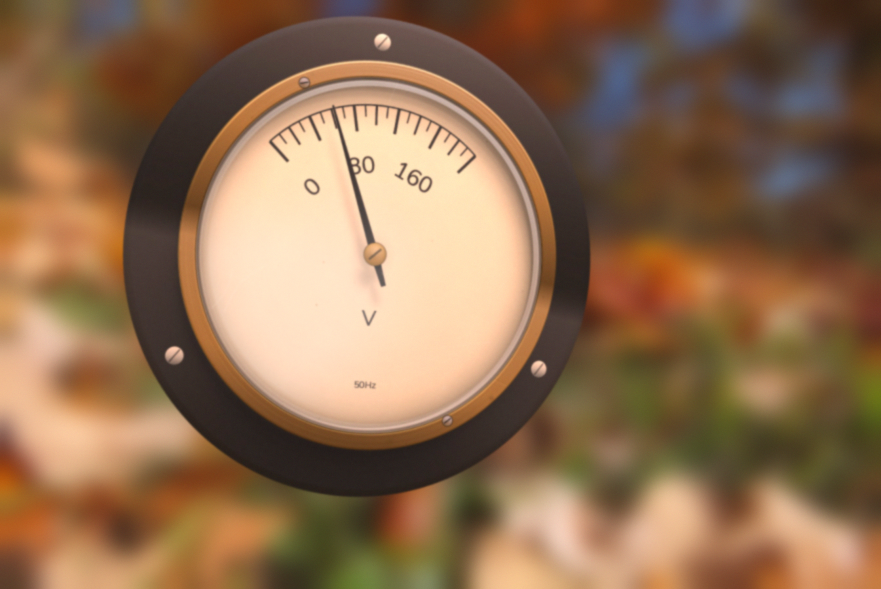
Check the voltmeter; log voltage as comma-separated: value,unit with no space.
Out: 60,V
